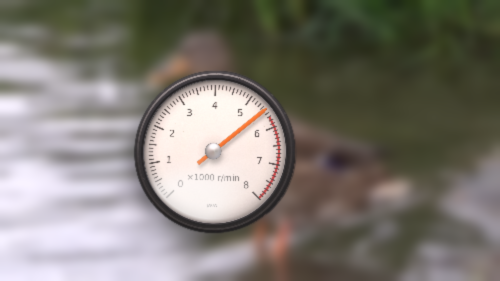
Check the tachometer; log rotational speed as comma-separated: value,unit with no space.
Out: 5500,rpm
